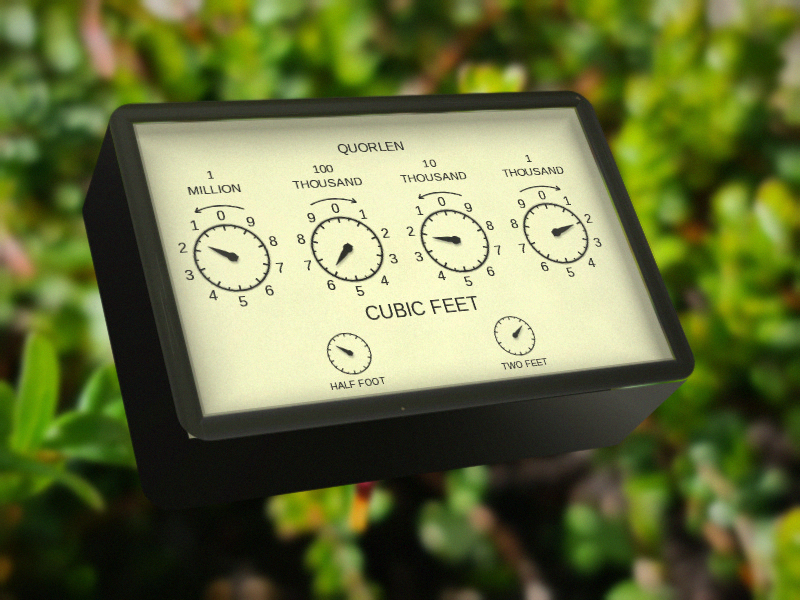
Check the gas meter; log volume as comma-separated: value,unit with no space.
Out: 162200,ft³
